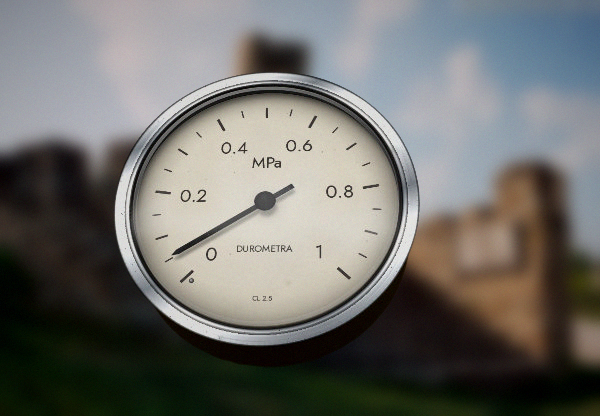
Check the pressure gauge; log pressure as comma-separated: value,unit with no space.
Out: 0.05,MPa
